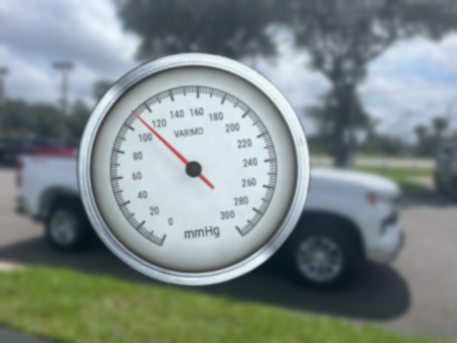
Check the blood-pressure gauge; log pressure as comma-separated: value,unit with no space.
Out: 110,mmHg
